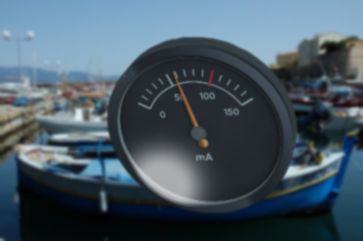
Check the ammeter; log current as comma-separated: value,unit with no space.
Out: 60,mA
